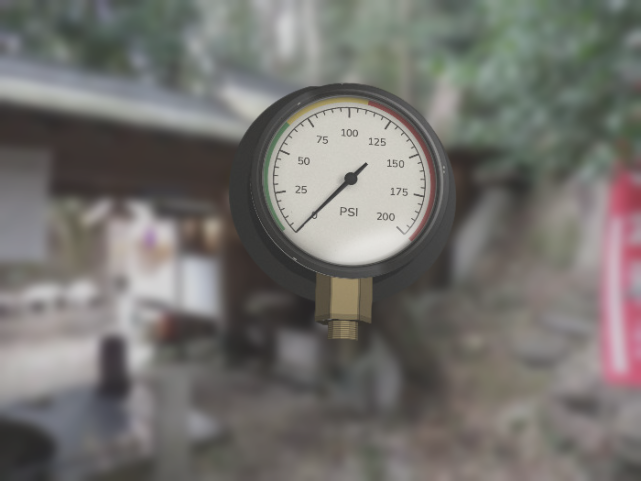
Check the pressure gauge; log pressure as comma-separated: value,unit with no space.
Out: 0,psi
